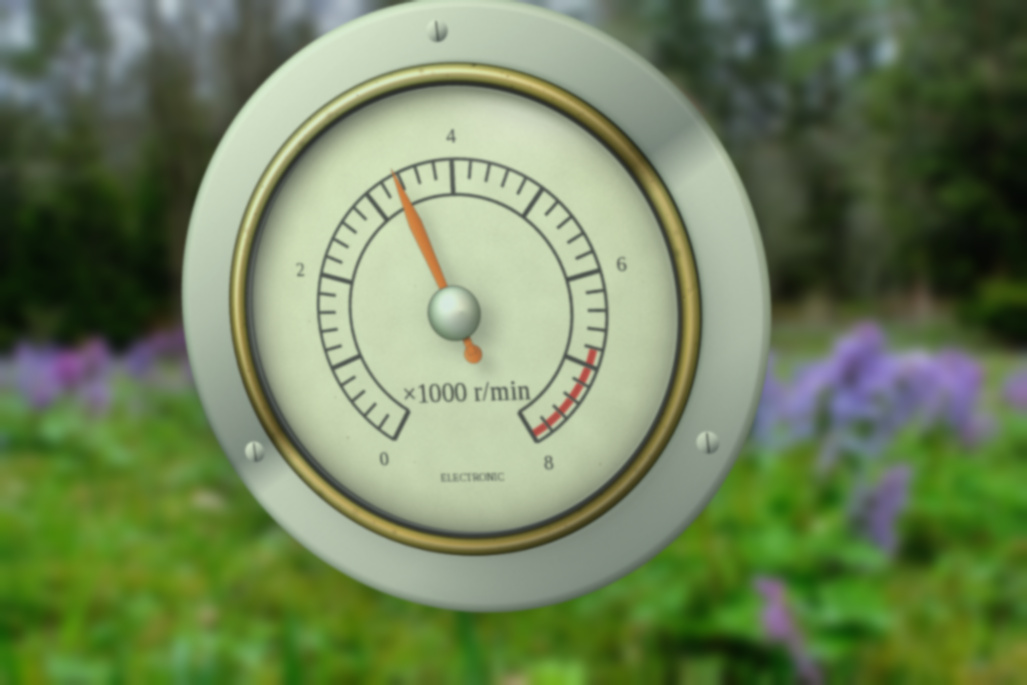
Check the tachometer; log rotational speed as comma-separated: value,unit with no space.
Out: 3400,rpm
